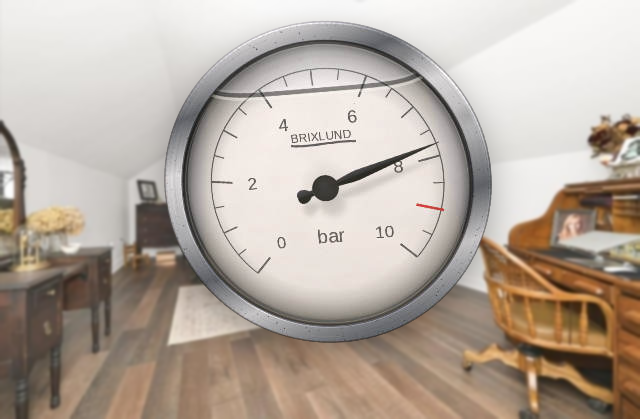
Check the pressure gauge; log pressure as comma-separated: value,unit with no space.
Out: 7.75,bar
